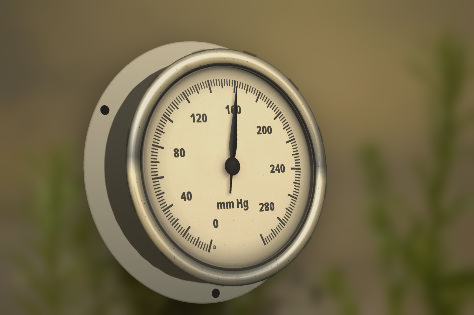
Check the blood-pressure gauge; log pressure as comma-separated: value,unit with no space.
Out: 160,mmHg
